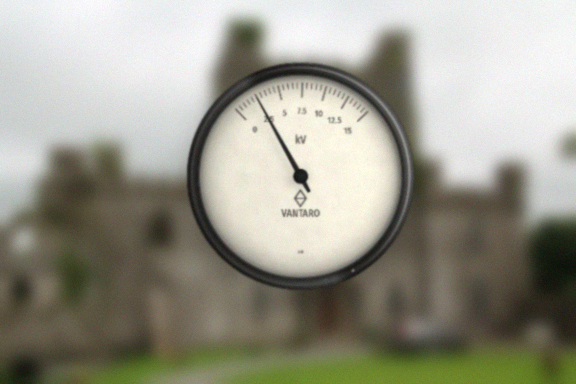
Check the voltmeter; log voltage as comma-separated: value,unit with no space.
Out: 2.5,kV
